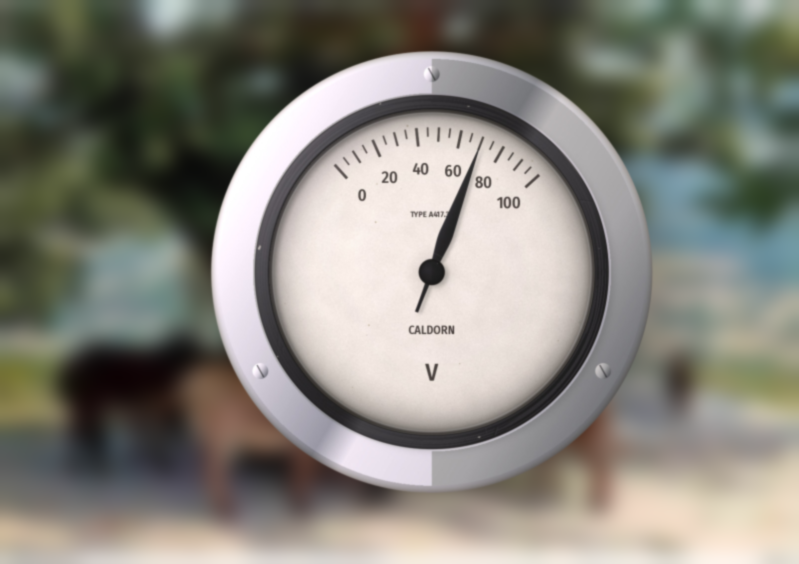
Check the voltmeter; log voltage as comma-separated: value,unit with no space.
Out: 70,V
